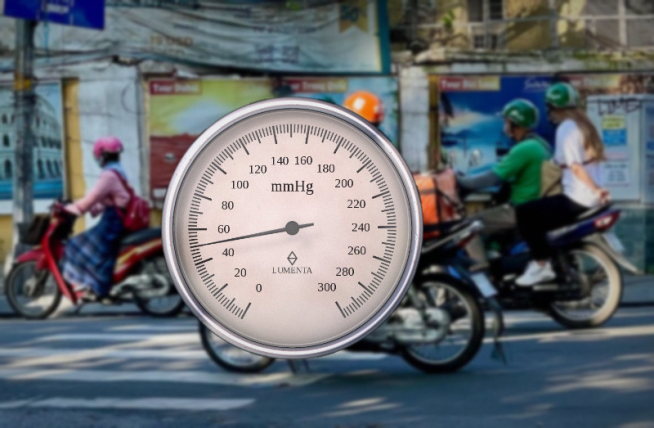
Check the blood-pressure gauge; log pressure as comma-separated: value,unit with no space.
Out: 50,mmHg
